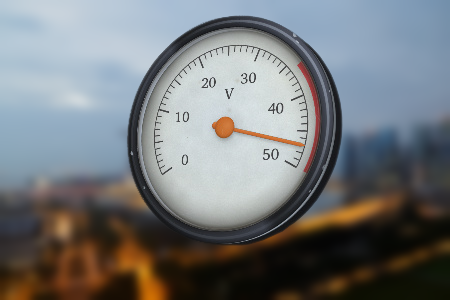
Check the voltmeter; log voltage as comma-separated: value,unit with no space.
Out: 47,V
